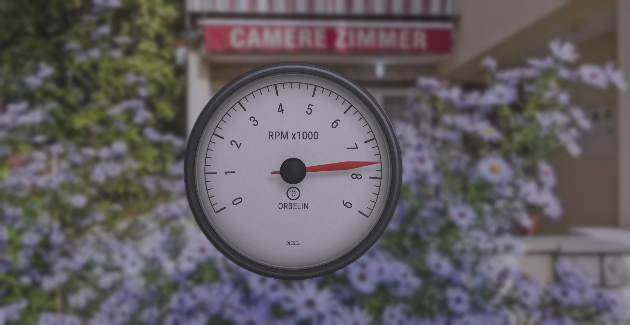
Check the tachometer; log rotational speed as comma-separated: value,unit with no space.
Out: 7600,rpm
